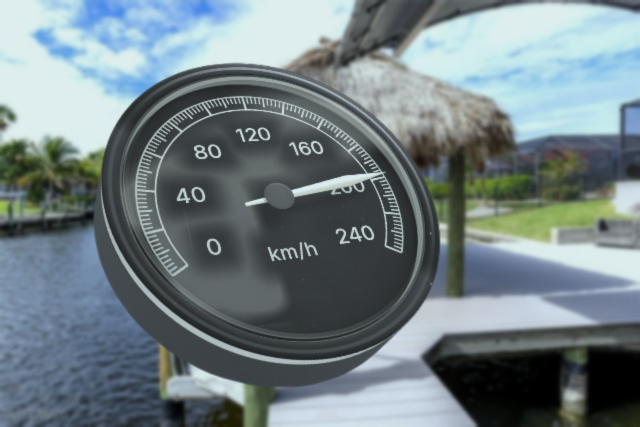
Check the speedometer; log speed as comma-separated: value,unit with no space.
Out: 200,km/h
